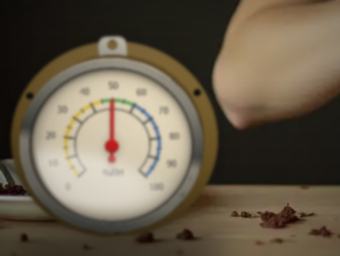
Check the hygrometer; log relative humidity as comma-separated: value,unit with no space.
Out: 50,%
